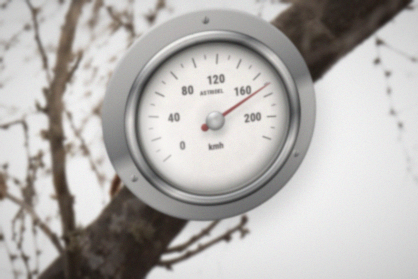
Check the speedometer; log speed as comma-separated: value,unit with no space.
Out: 170,km/h
